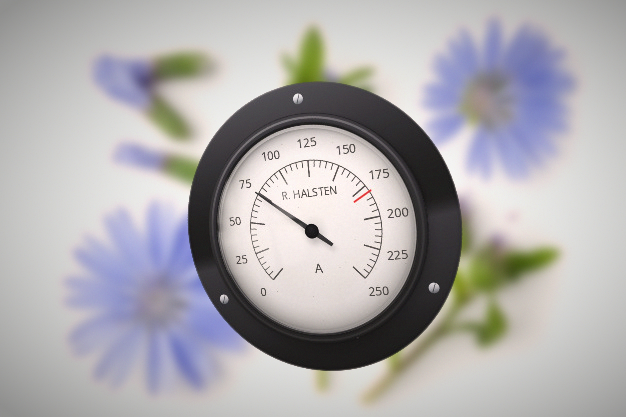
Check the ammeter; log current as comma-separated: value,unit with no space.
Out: 75,A
